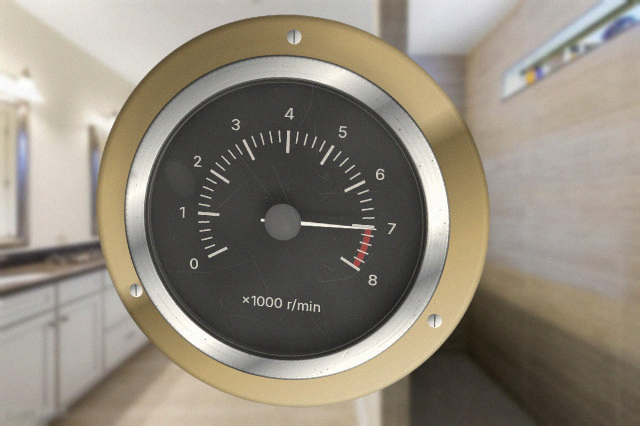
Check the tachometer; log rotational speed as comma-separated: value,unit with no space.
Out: 7000,rpm
